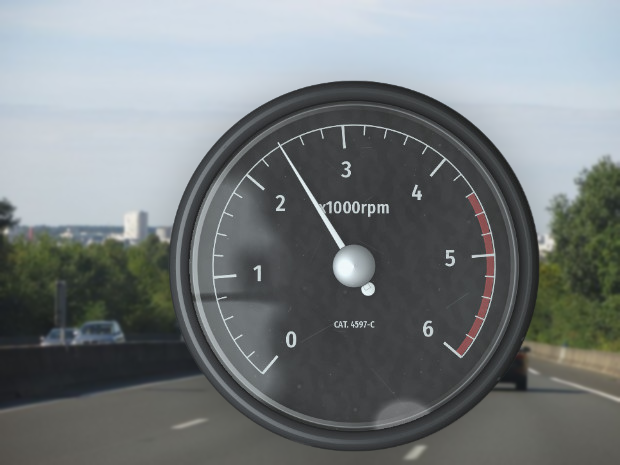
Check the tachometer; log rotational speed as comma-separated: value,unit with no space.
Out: 2400,rpm
